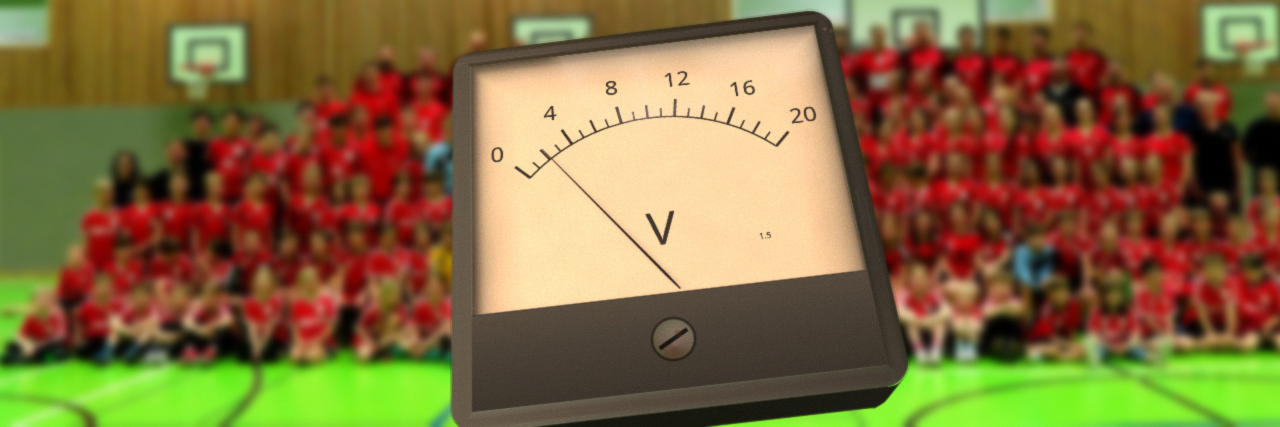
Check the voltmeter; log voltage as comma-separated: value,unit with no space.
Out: 2,V
